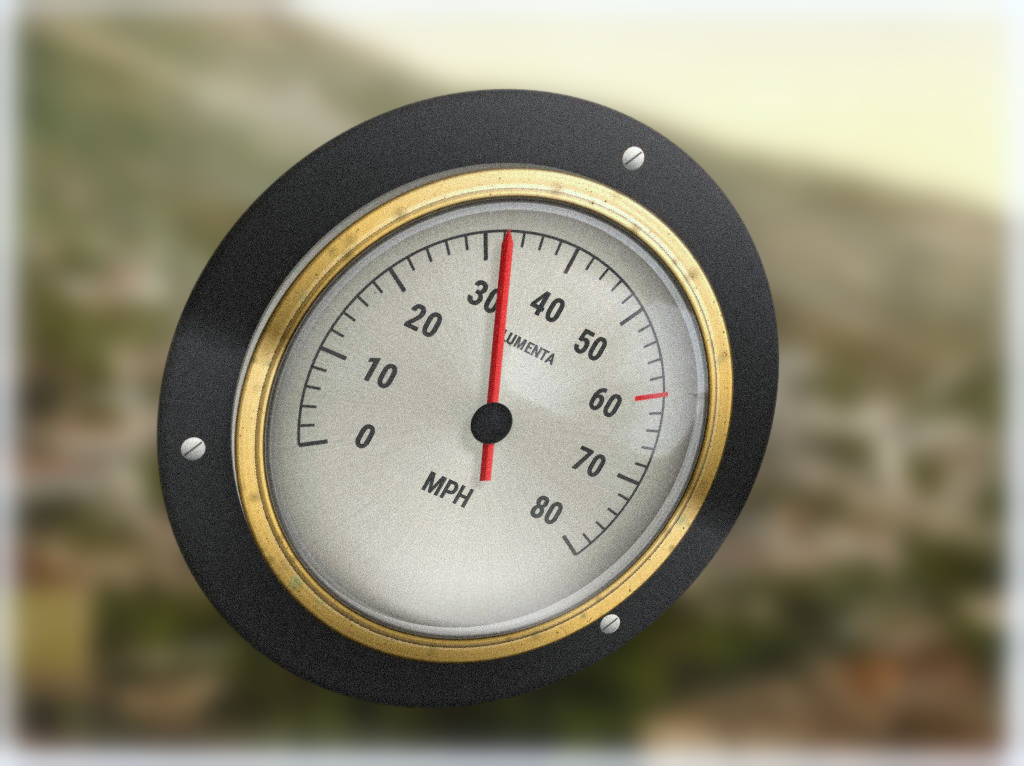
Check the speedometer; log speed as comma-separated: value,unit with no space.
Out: 32,mph
